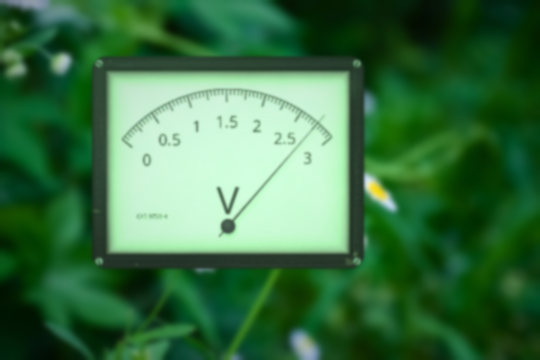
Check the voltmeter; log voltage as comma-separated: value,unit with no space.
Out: 2.75,V
